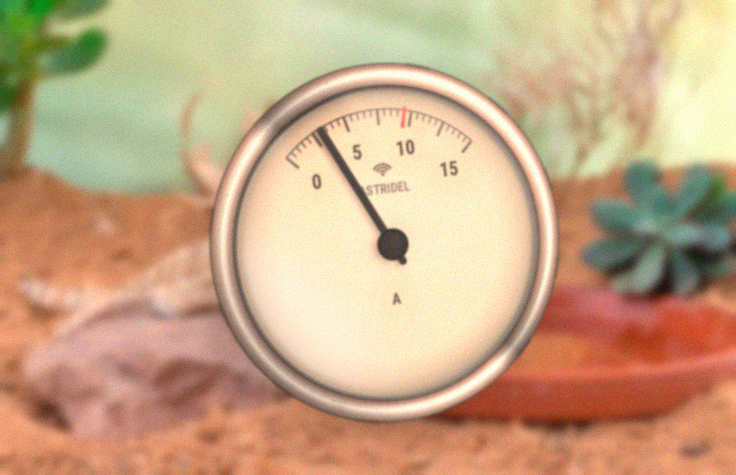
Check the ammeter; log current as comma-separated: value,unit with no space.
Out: 3,A
